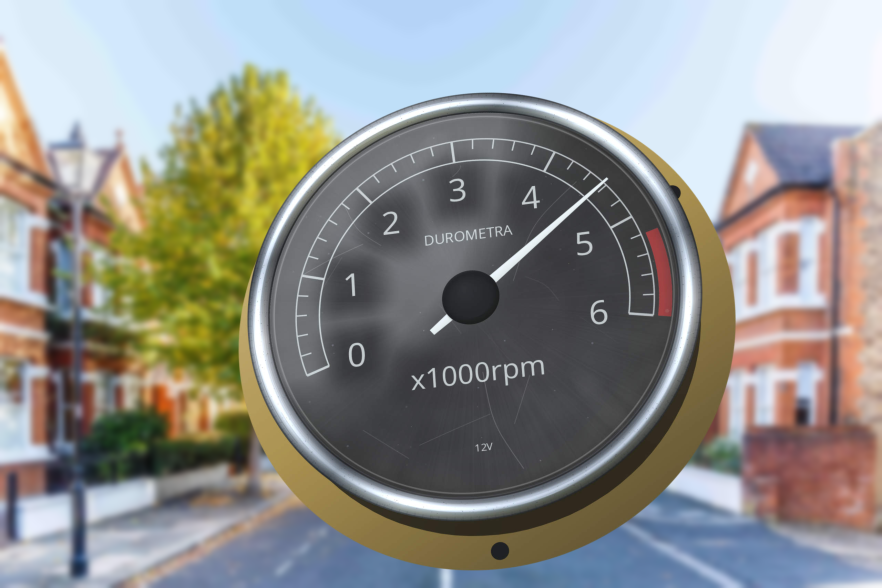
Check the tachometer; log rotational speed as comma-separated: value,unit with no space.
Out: 4600,rpm
